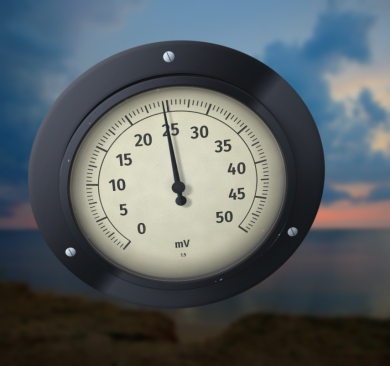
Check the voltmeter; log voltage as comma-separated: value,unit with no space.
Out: 24.5,mV
